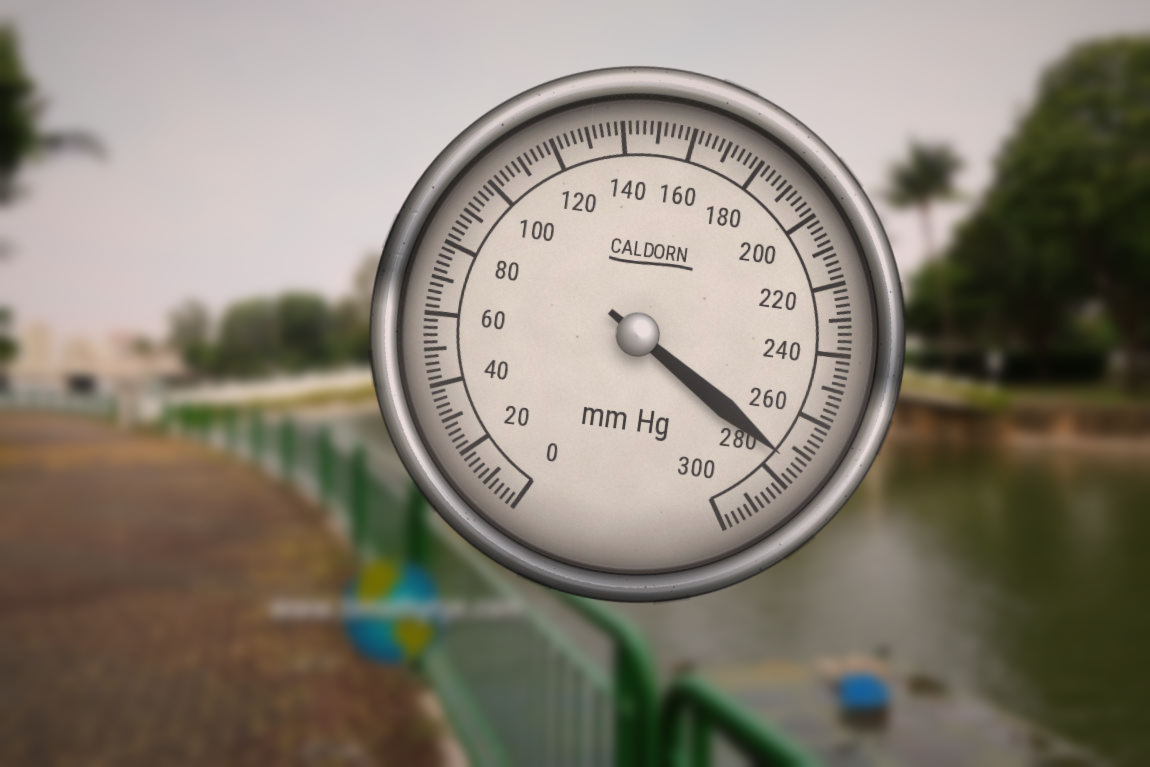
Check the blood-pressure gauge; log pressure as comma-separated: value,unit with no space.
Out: 274,mmHg
